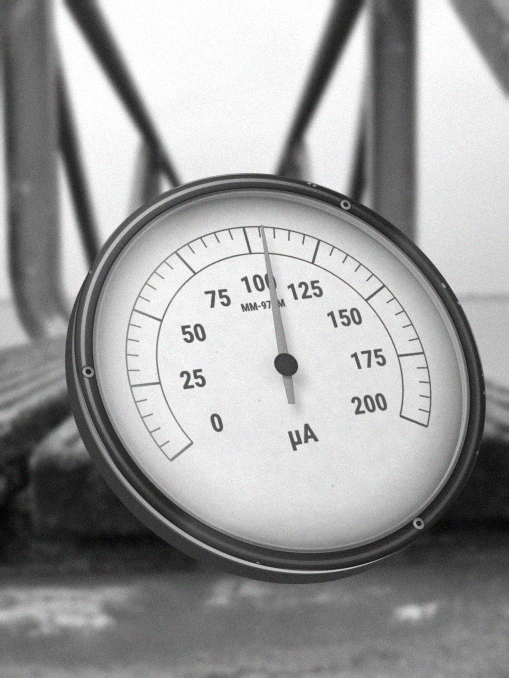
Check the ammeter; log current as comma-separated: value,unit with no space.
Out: 105,µA
